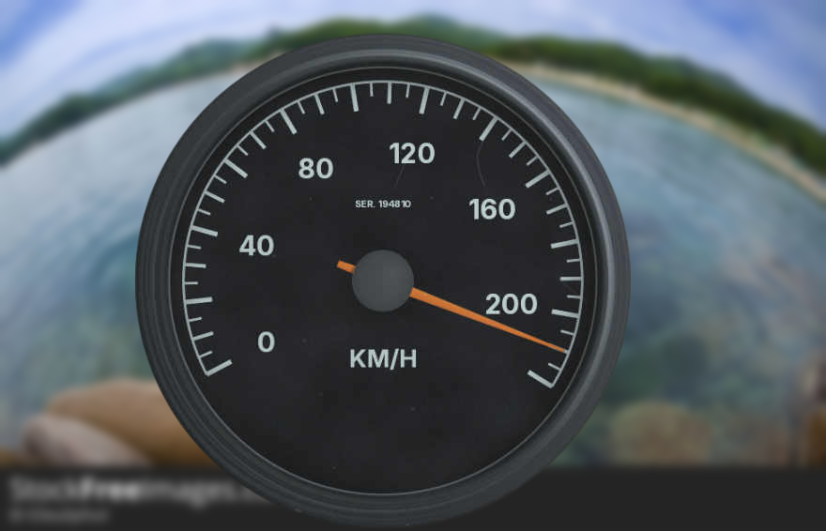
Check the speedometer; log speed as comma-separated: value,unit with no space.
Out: 210,km/h
